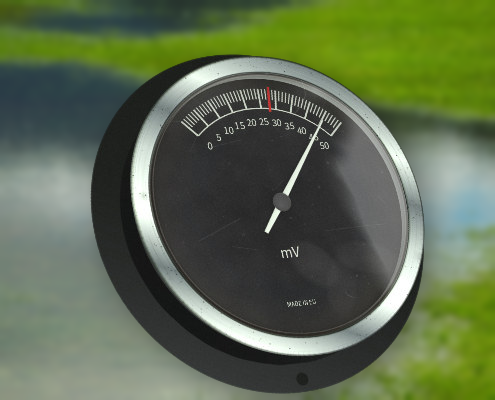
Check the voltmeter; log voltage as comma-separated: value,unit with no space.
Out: 45,mV
